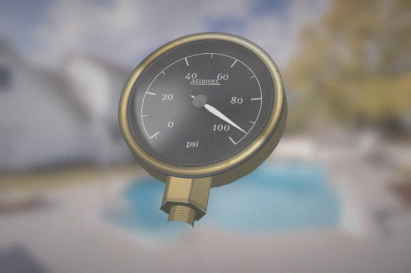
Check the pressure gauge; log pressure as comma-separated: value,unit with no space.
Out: 95,psi
